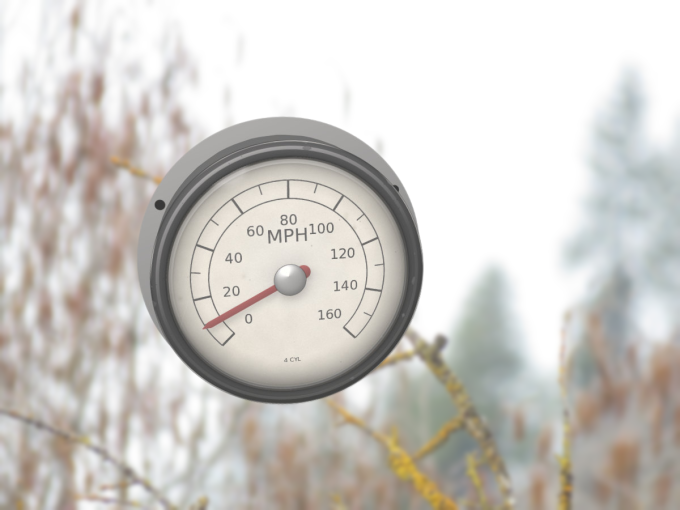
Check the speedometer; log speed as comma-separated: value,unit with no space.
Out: 10,mph
